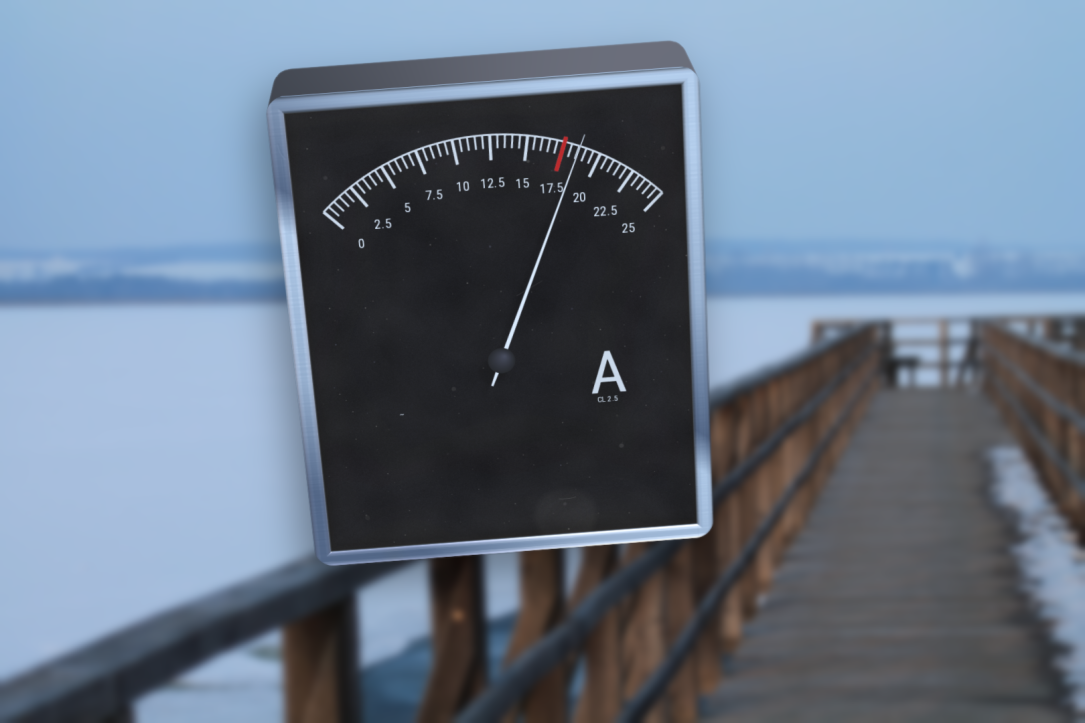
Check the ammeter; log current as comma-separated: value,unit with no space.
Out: 18.5,A
